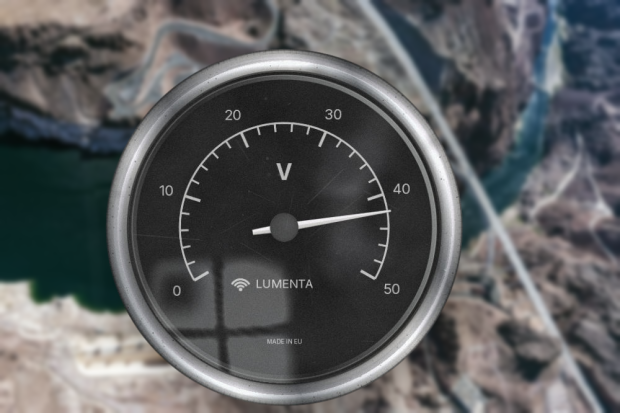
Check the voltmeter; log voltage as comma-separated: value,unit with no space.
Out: 42,V
